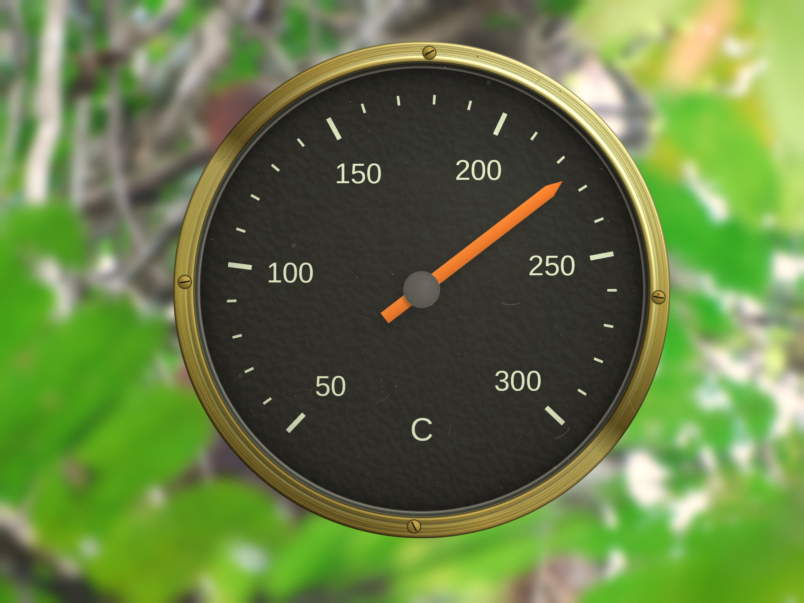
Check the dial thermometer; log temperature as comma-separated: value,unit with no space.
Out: 225,°C
